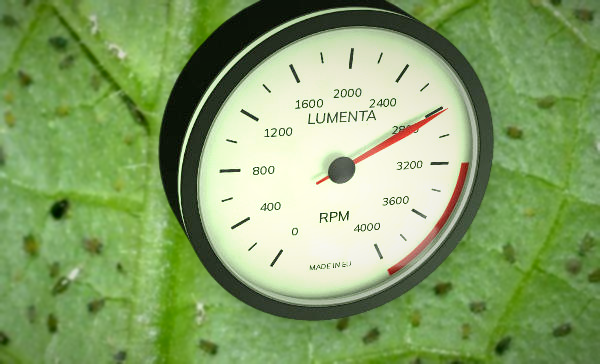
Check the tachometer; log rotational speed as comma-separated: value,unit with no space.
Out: 2800,rpm
